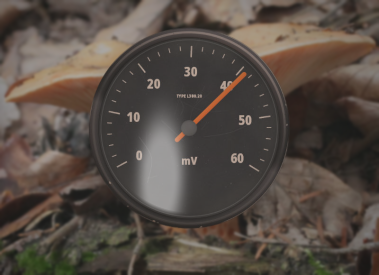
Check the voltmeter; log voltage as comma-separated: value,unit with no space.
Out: 41,mV
